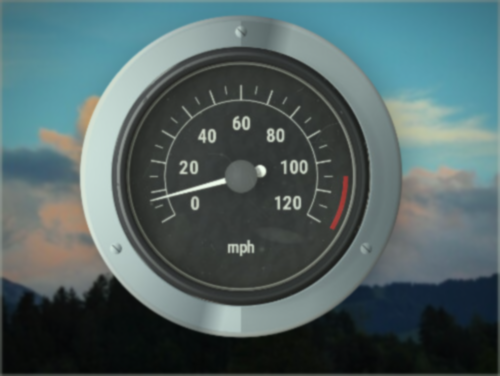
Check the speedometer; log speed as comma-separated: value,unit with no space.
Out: 7.5,mph
